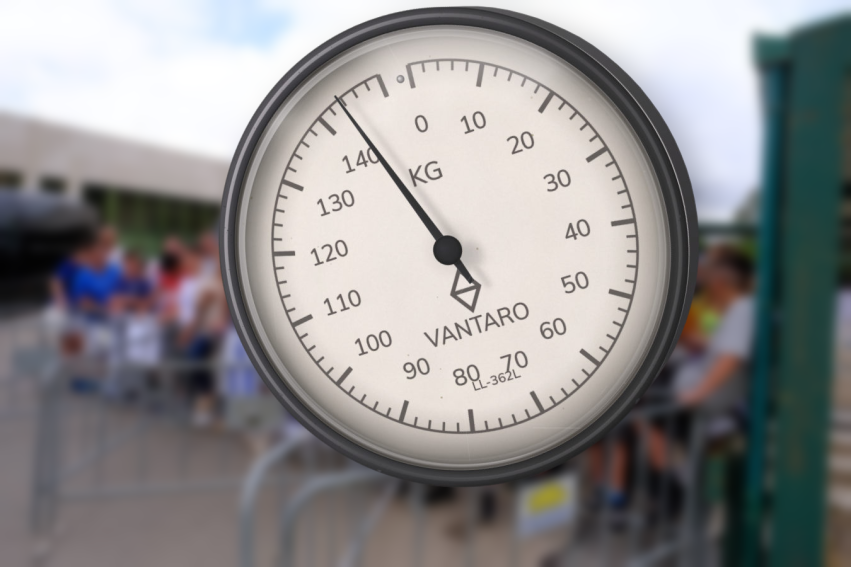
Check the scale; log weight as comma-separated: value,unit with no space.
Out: 144,kg
